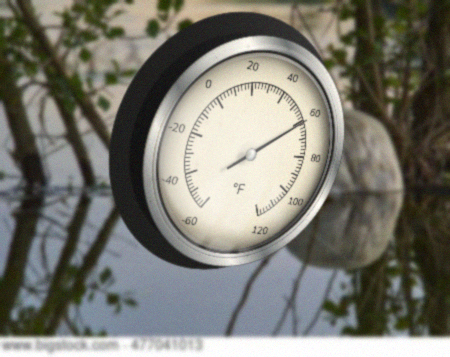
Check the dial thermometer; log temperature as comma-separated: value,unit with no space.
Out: 60,°F
